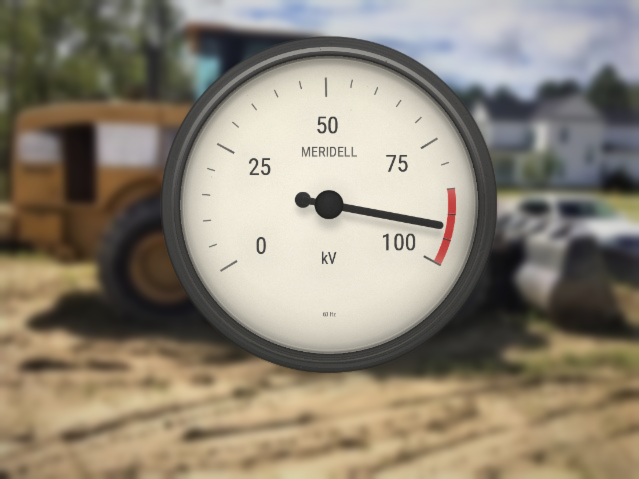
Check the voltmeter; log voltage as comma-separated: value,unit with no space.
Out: 92.5,kV
